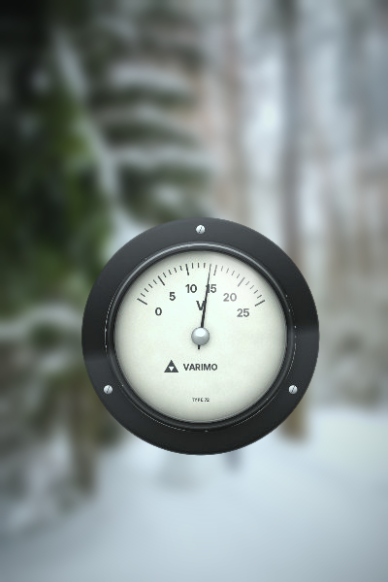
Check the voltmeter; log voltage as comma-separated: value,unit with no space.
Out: 14,V
